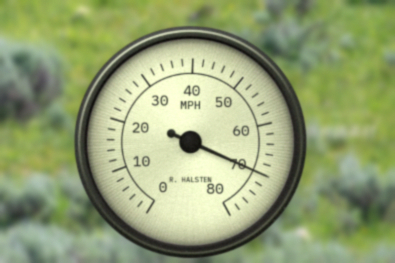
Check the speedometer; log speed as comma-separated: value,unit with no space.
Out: 70,mph
